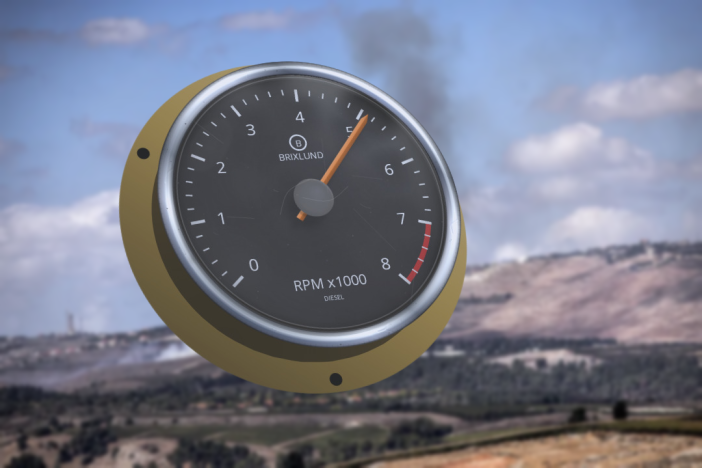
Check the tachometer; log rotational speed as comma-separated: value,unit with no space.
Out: 5100,rpm
